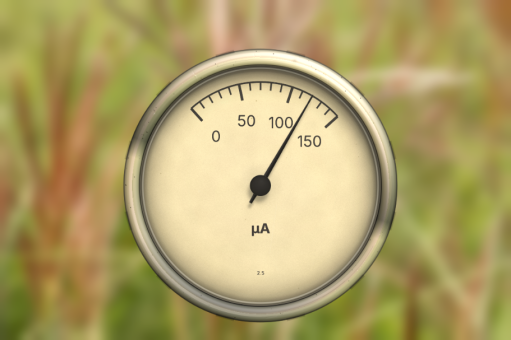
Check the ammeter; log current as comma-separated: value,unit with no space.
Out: 120,µA
